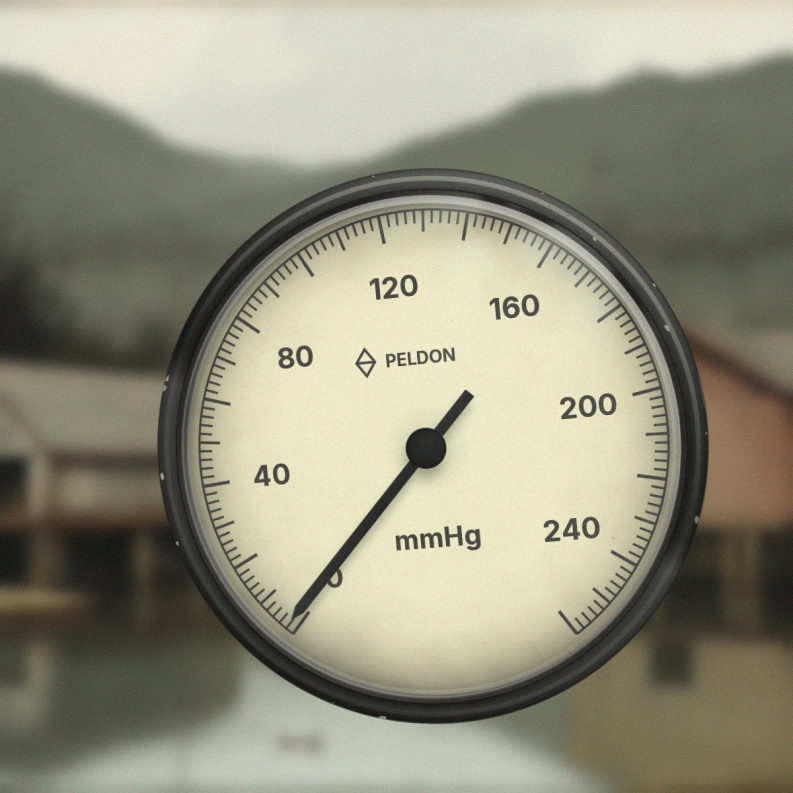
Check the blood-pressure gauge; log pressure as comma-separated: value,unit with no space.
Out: 2,mmHg
